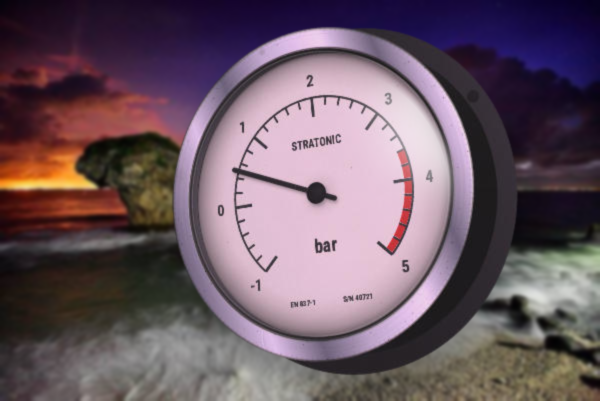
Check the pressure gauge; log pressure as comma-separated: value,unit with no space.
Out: 0.5,bar
